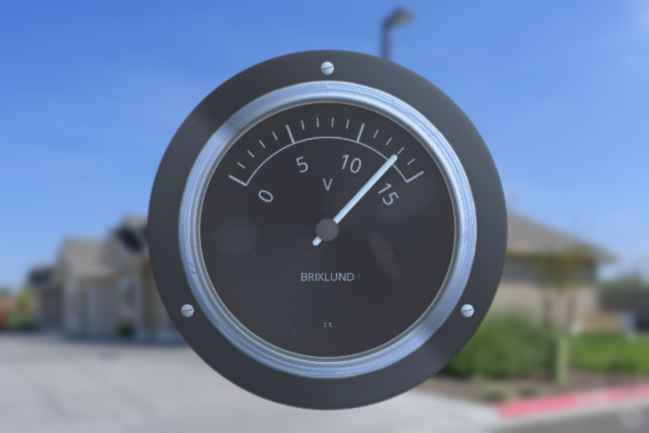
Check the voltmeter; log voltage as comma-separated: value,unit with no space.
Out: 13,V
